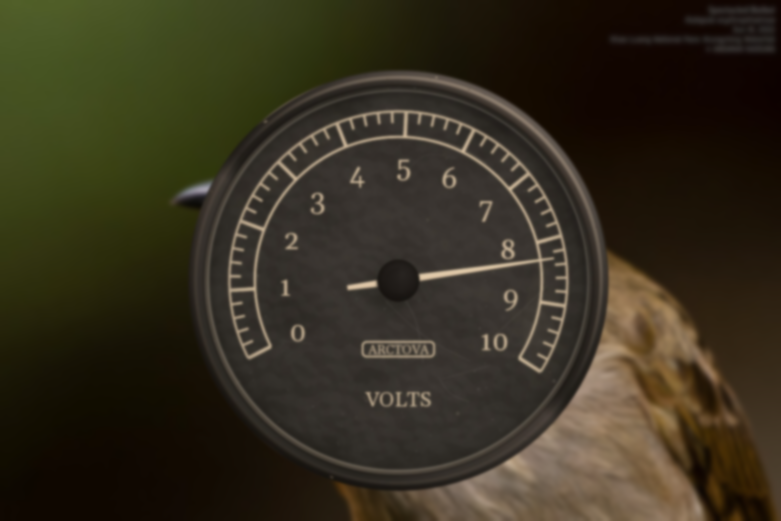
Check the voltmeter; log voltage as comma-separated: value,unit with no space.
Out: 8.3,V
